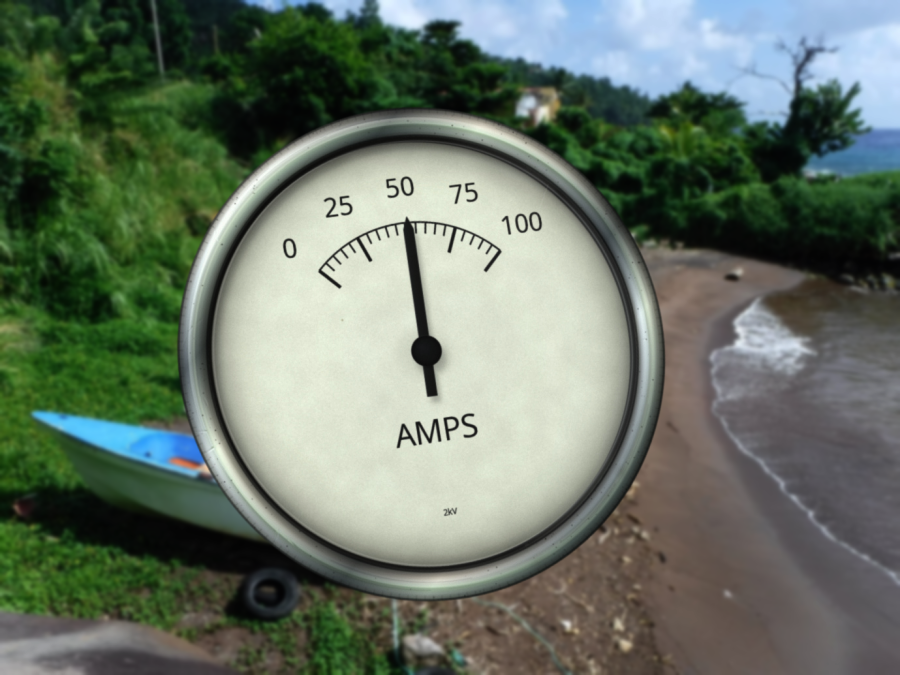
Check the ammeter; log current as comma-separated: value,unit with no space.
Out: 50,A
